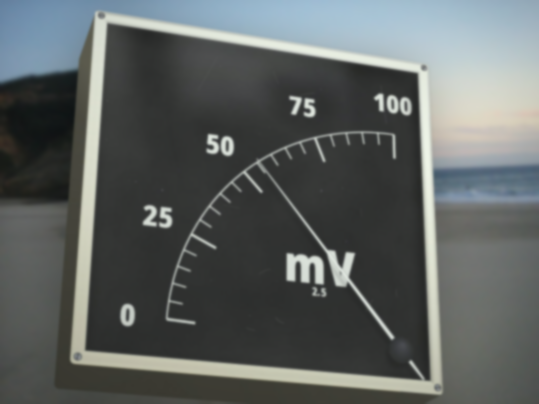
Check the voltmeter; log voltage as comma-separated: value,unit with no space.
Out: 55,mV
